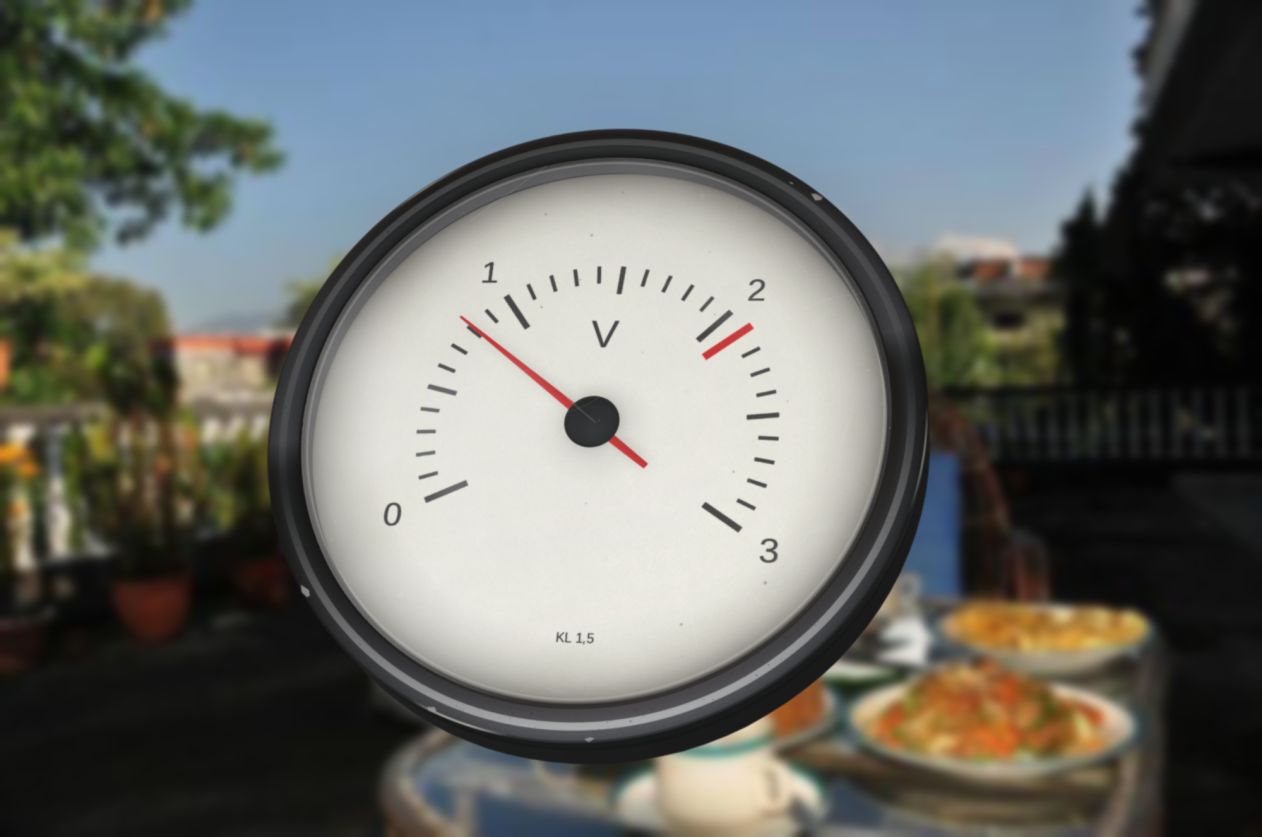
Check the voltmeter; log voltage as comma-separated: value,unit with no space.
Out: 0.8,V
